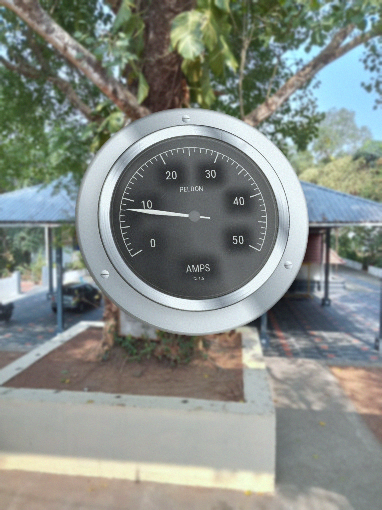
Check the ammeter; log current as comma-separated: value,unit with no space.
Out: 8,A
